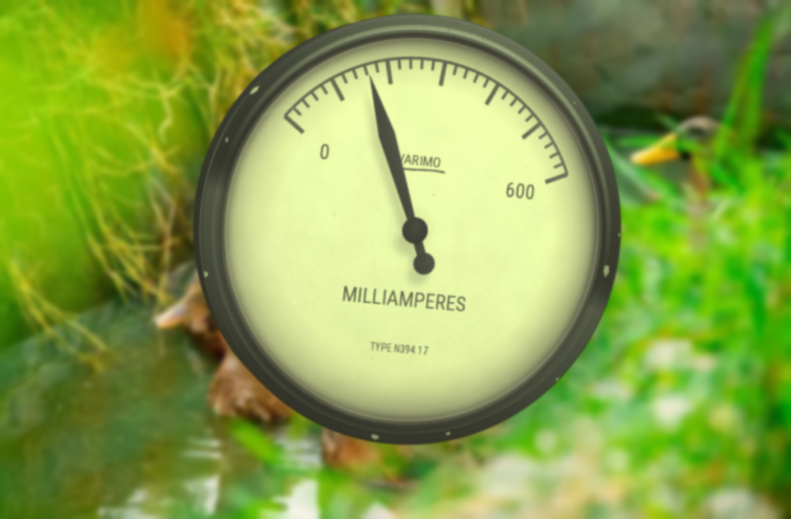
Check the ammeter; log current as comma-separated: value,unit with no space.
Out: 160,mA
